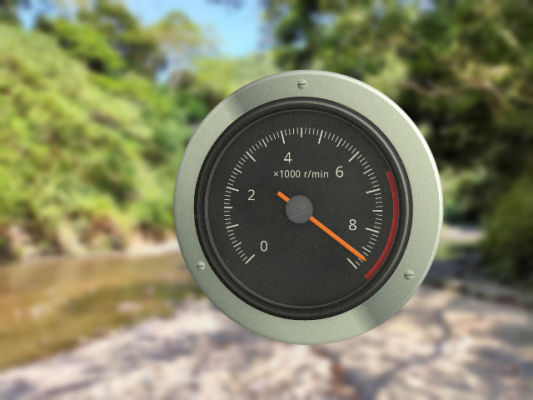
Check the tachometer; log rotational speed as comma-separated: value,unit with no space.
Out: 8700,rpm
